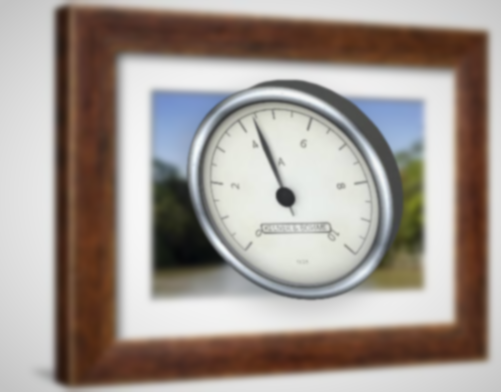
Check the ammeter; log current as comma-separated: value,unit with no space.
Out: 4.5,A
